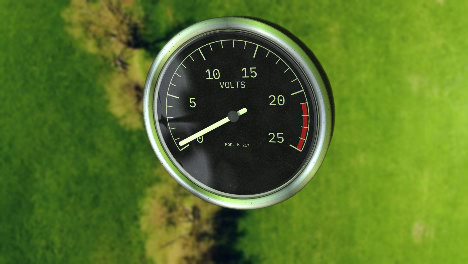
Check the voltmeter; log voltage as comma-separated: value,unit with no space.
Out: 0.5,V
